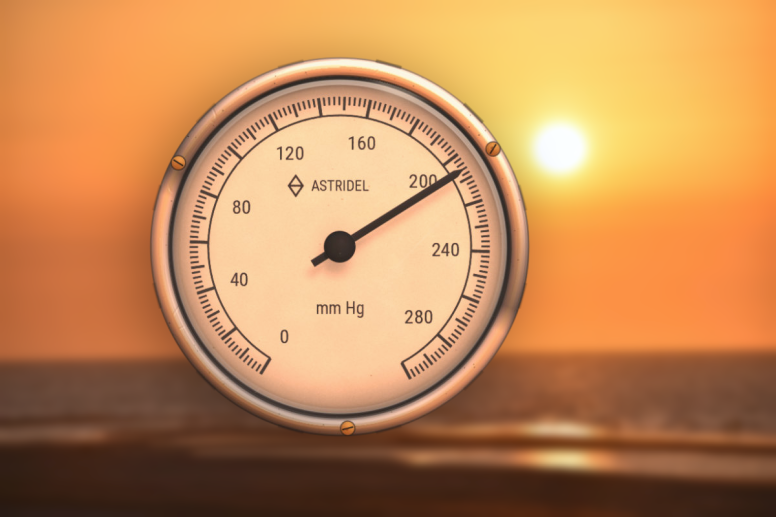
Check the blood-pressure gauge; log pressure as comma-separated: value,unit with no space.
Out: 206,mmHg
